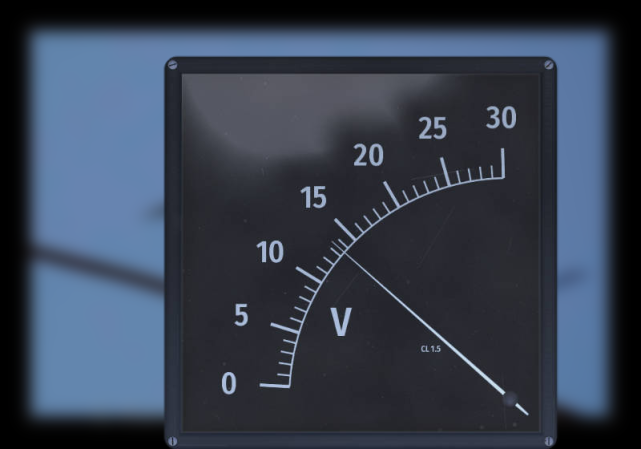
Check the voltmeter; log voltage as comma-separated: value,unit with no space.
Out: 13.5,V
